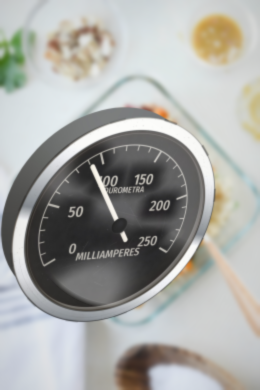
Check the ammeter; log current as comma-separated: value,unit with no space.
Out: 90,mA
